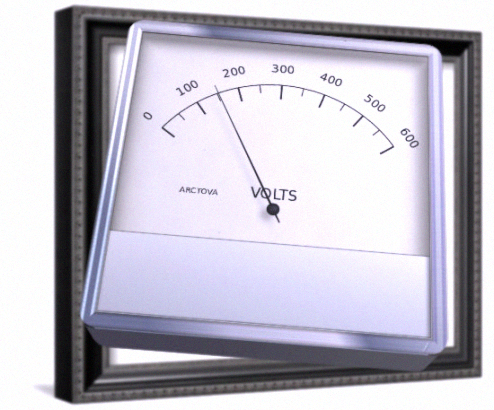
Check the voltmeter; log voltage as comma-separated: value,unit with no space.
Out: 150,V
